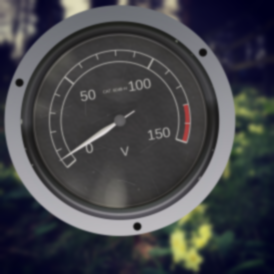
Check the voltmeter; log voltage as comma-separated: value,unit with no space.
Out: 5,V
